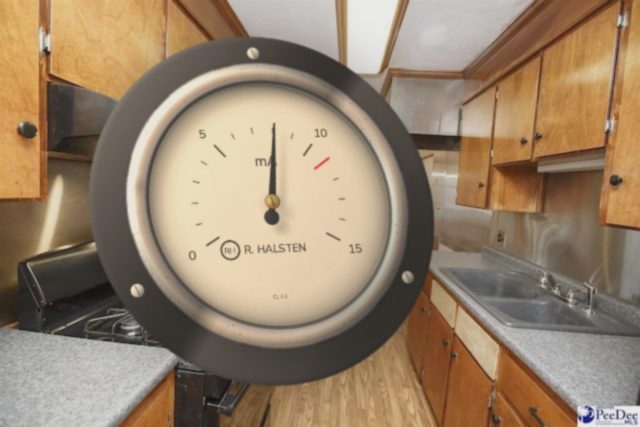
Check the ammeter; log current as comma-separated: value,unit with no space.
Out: 8,mA
